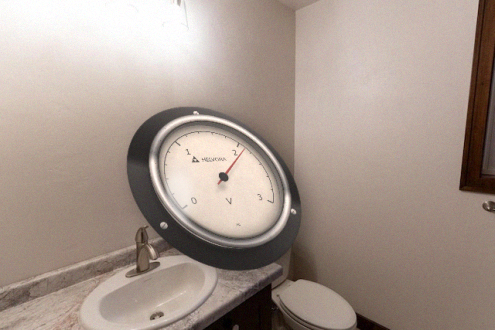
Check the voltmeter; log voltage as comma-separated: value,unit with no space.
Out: 2.1,V
